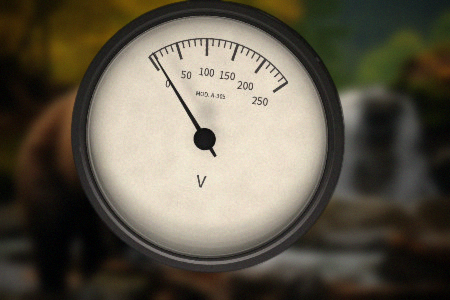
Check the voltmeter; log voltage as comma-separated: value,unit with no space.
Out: 10,V
